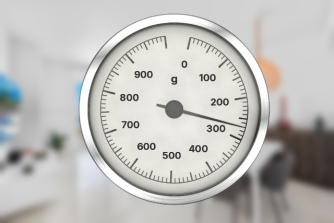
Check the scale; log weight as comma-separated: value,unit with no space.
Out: 270,g
